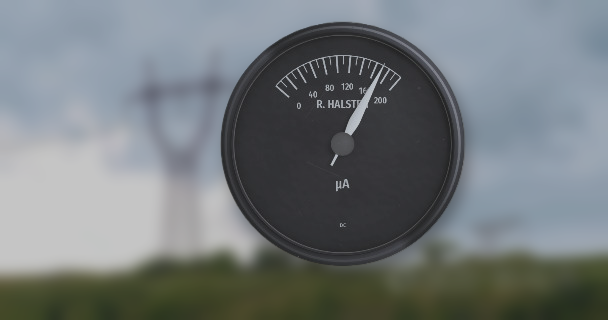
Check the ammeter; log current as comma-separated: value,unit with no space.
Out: 170,µA
